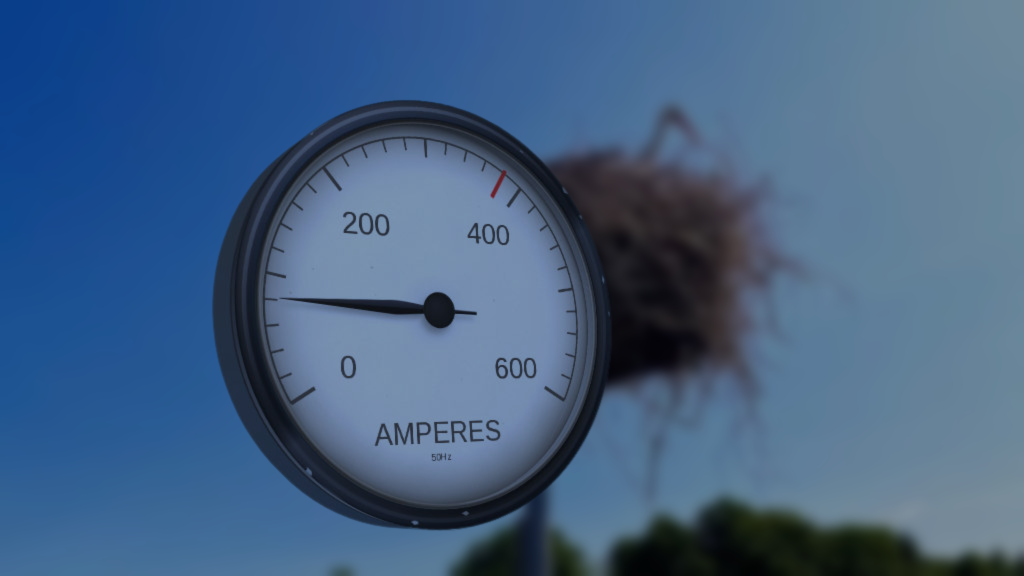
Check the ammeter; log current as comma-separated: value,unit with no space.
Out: 80,A
